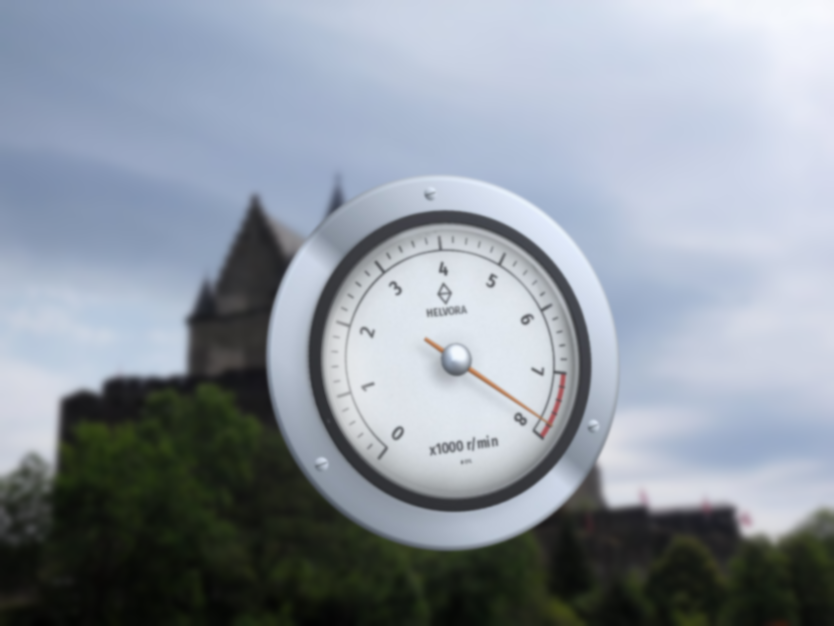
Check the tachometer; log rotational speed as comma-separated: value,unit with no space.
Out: 7800,rpm
